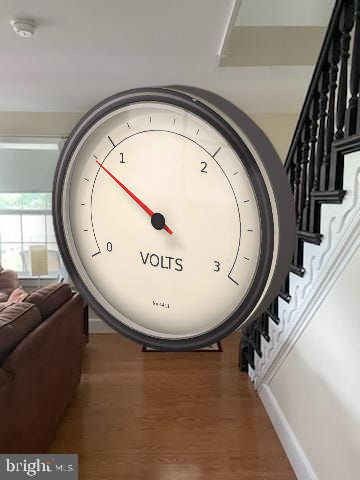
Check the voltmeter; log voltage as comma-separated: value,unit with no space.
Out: 0.8,V
